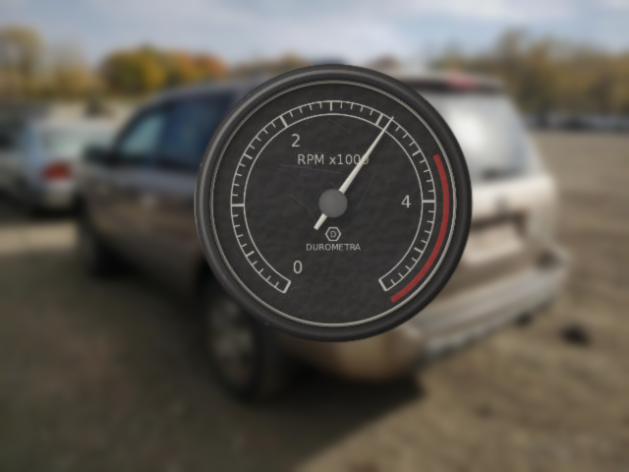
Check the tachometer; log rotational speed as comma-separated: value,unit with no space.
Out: 3100,rpm
